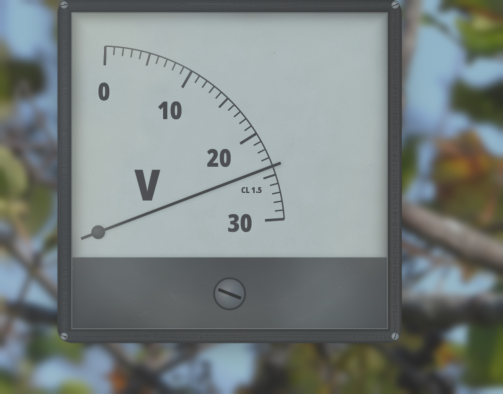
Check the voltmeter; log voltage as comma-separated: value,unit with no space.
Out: 24,V
